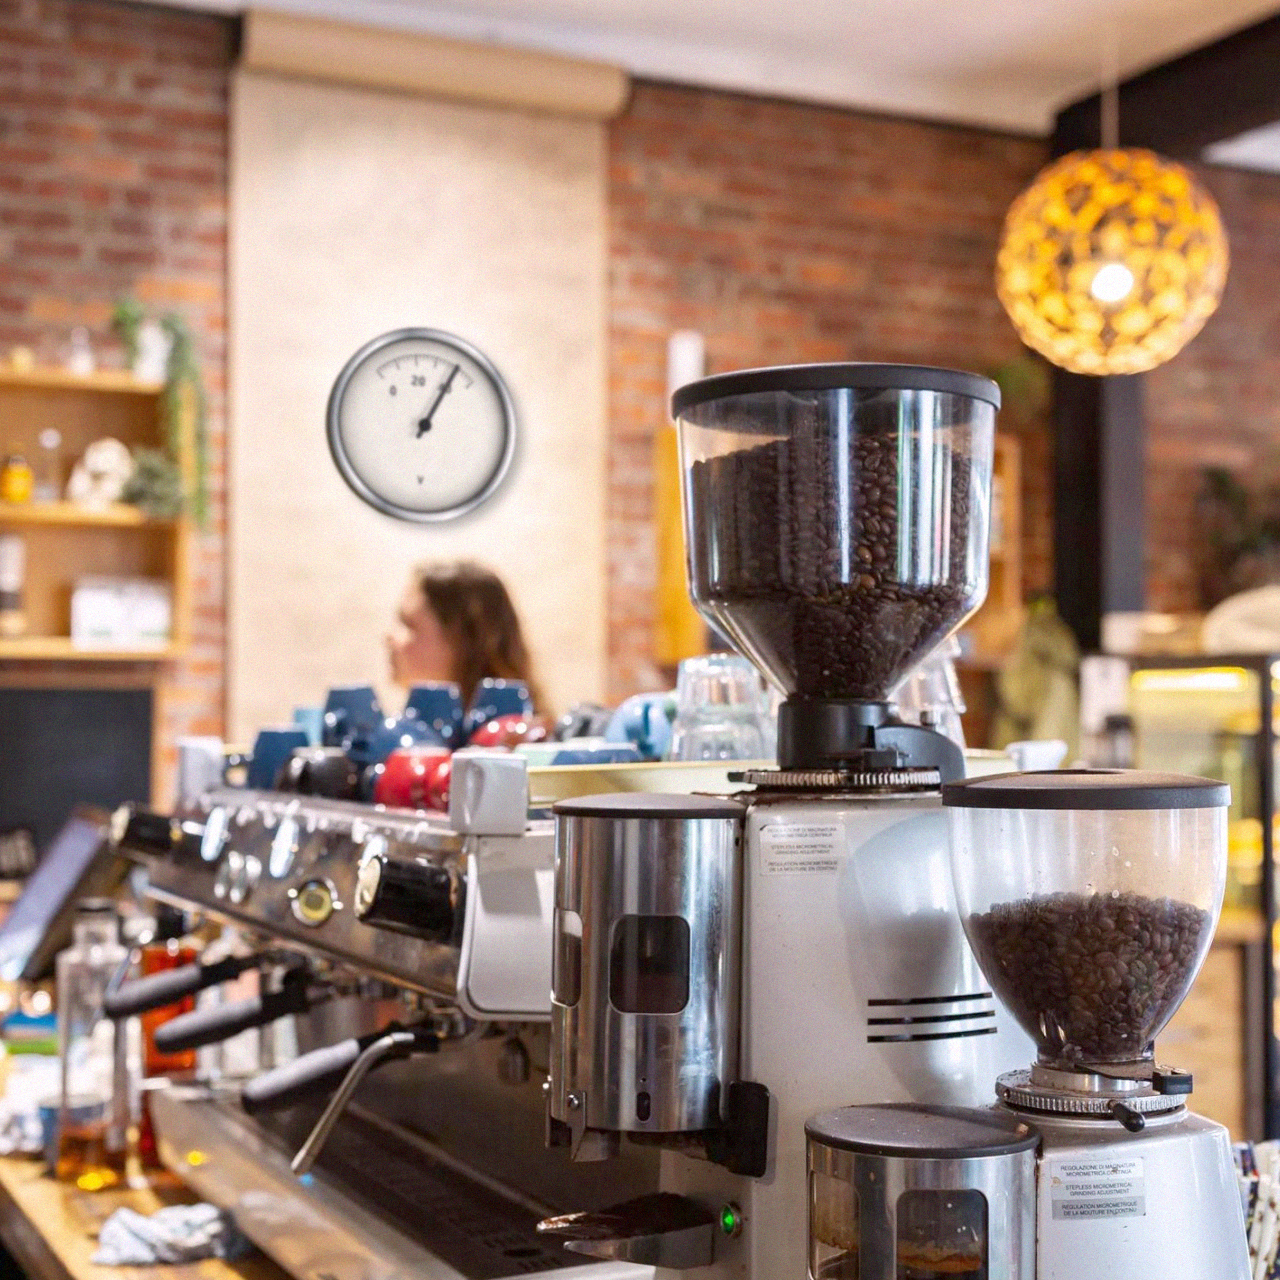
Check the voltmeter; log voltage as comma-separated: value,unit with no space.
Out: 40,V
